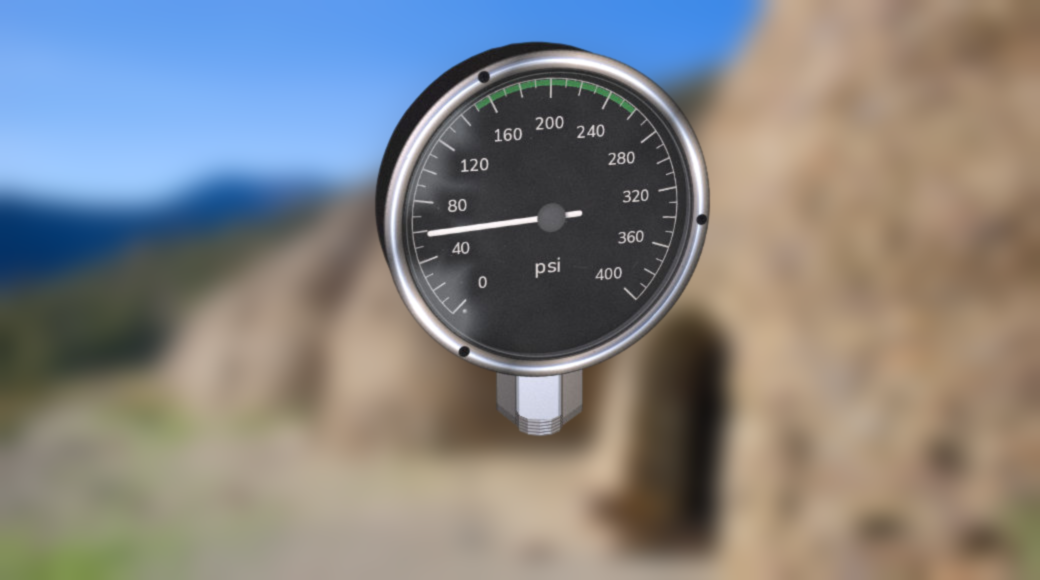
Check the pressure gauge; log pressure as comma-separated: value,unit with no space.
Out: 60,psi
